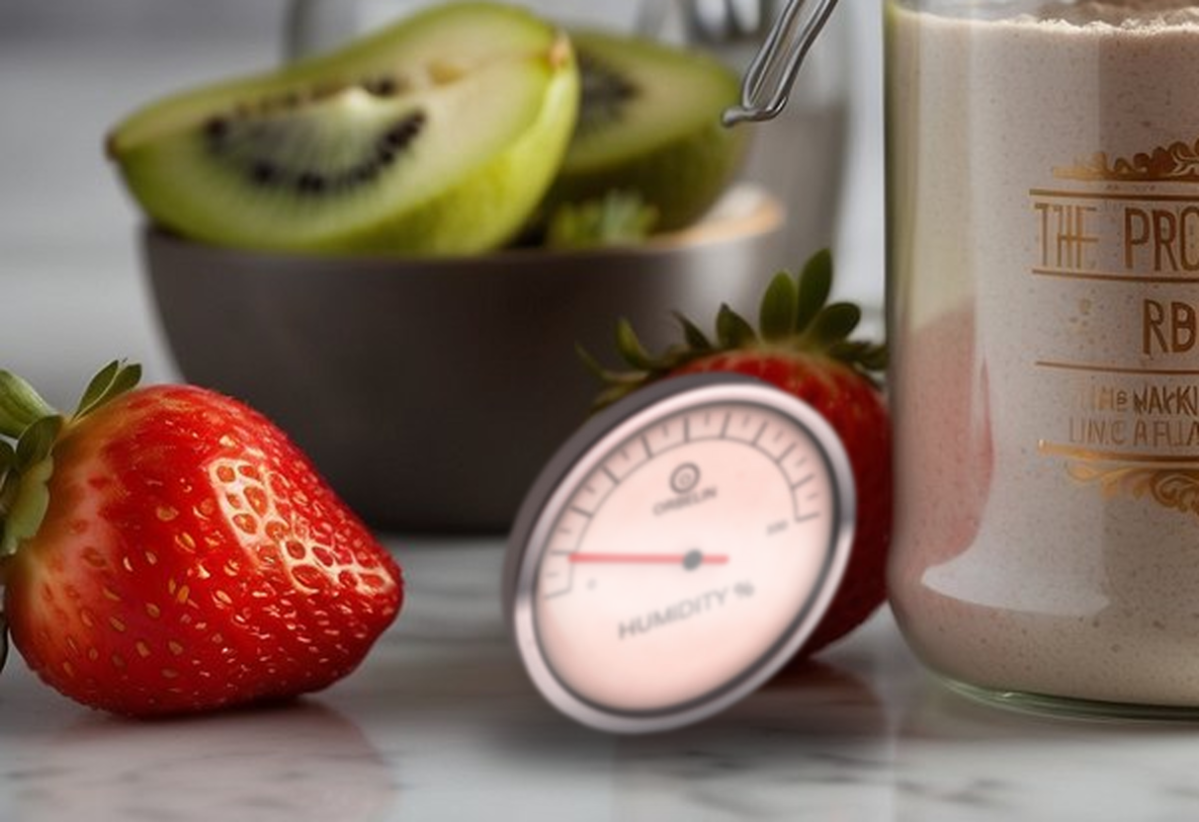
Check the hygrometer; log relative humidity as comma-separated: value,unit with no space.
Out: 10,%
